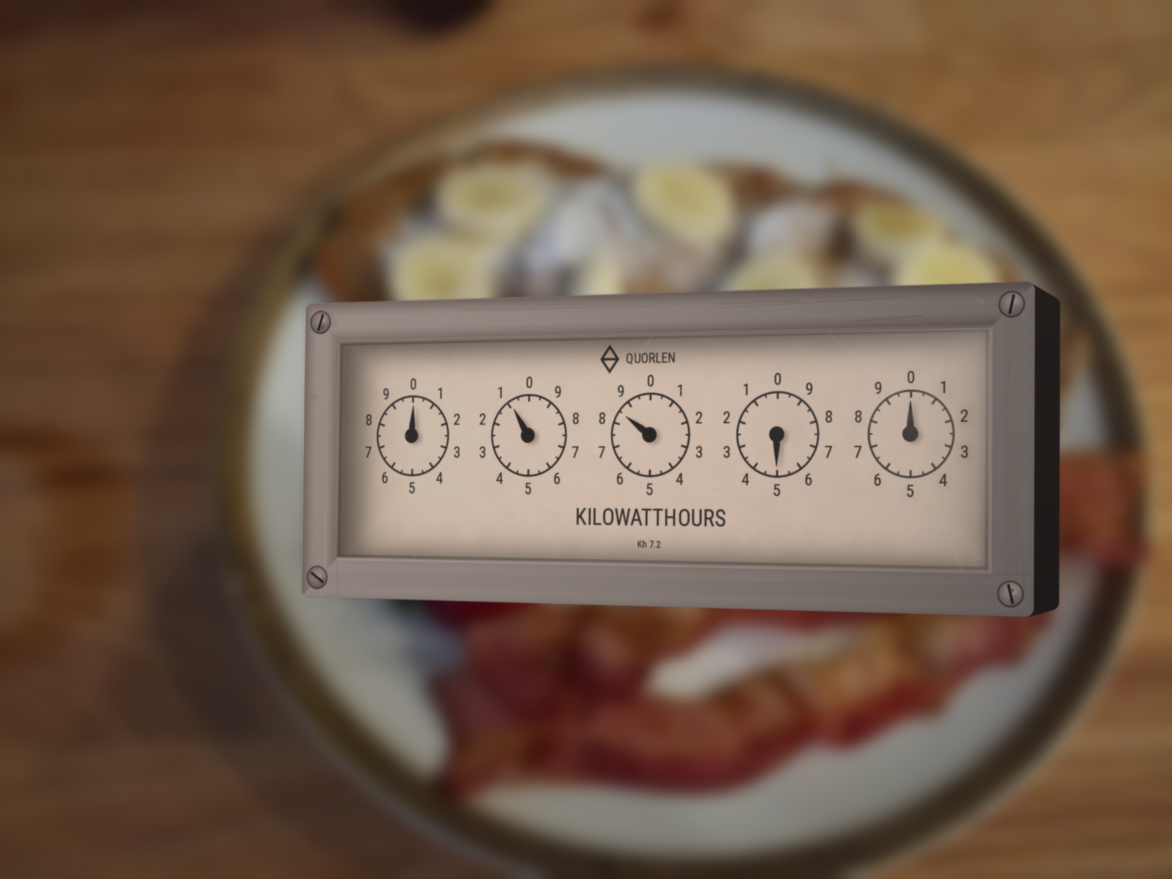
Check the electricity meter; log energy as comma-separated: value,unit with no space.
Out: 850,kWh
